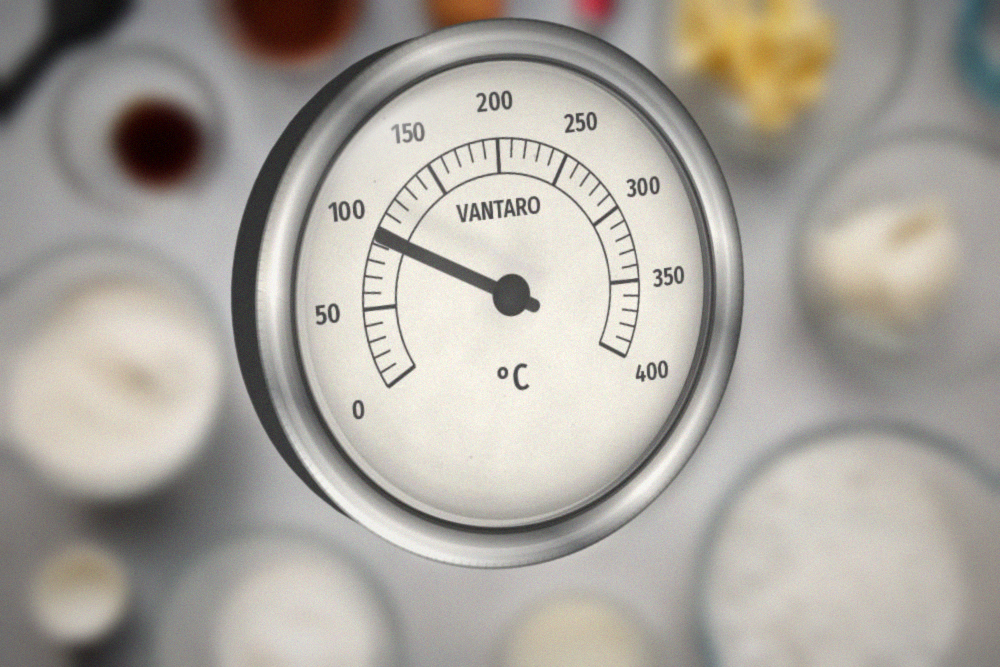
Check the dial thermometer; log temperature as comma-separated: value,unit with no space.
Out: 95,°C
